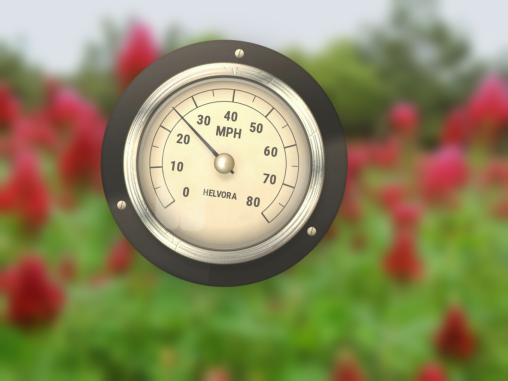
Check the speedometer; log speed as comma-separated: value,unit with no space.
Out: 25,mph
